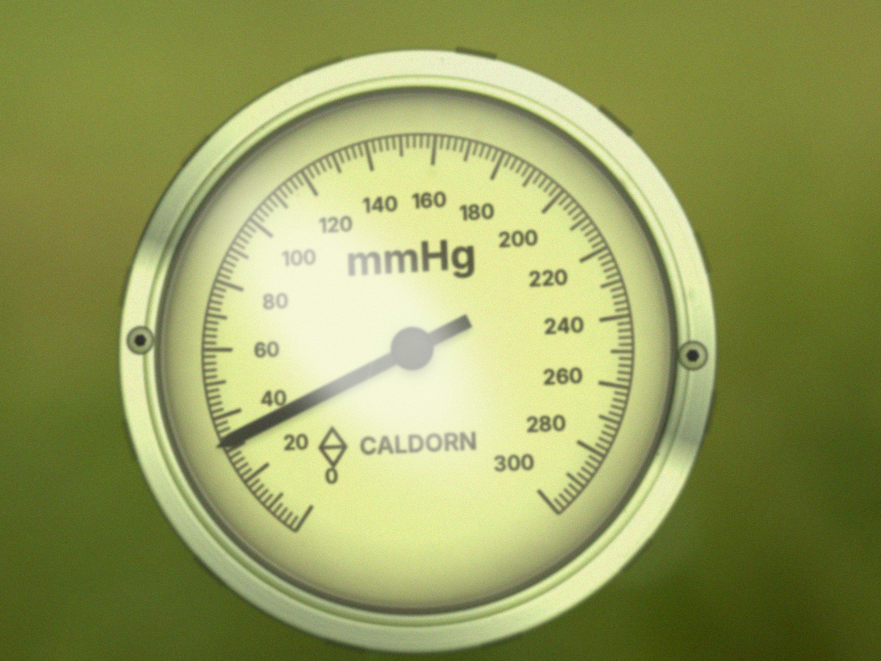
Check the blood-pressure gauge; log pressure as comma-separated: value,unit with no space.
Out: 32,mmHg
